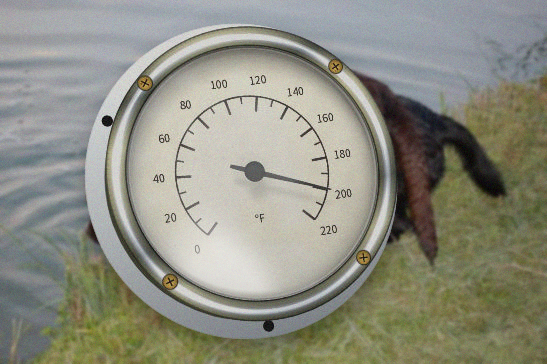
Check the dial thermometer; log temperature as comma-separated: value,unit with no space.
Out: 200,°F
